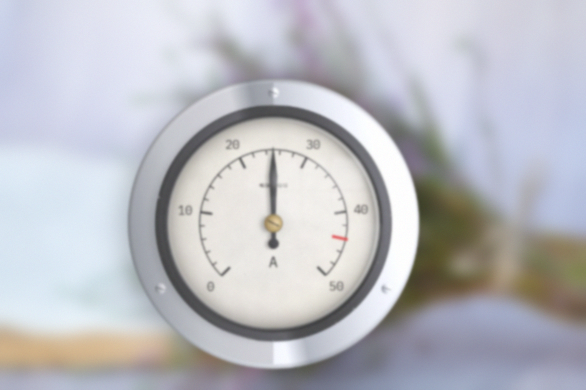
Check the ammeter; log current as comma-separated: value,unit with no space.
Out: 25,A
